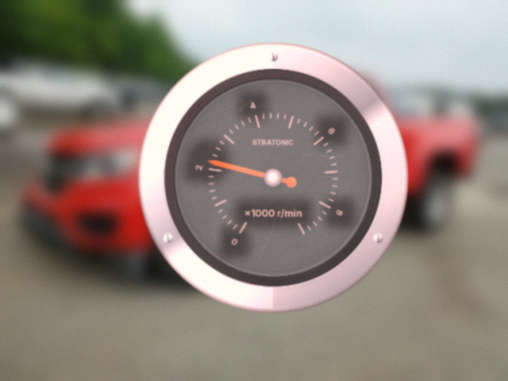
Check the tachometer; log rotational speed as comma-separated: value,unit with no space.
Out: 2200,rpm
